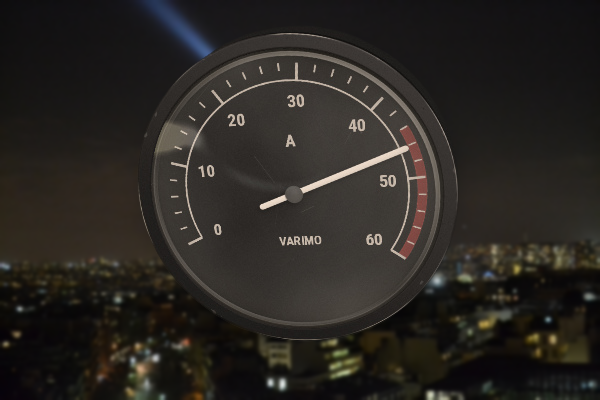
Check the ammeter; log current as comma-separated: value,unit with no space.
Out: 46,A
